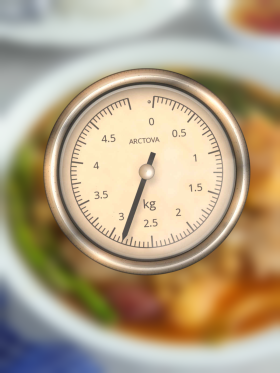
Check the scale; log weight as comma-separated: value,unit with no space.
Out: 2.85,kg
